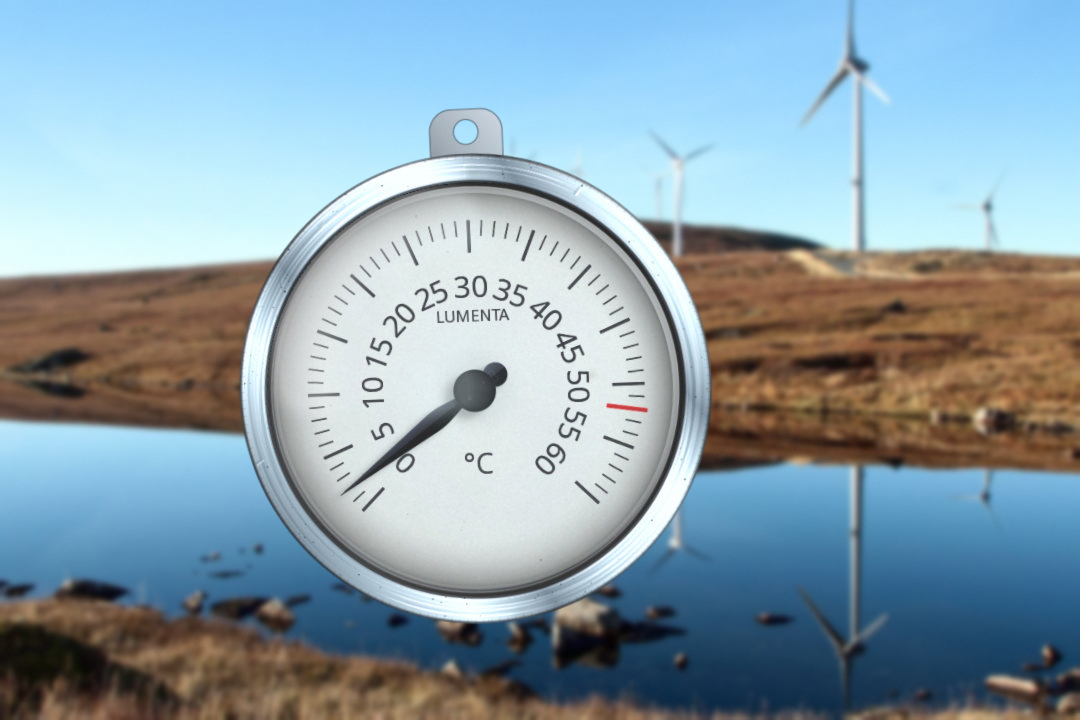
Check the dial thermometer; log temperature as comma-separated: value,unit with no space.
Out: 2,°C
